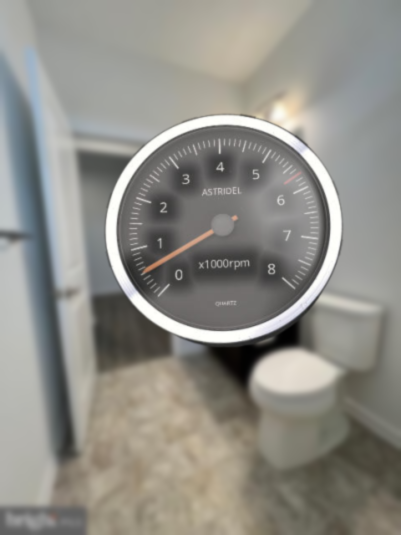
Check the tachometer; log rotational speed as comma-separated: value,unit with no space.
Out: 500,rpm
